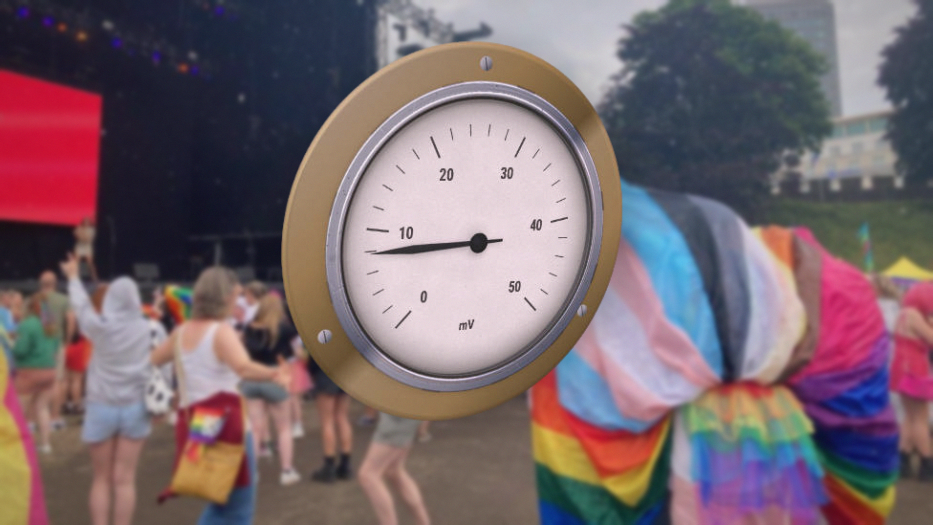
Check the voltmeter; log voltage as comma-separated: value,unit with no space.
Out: 8,mV
